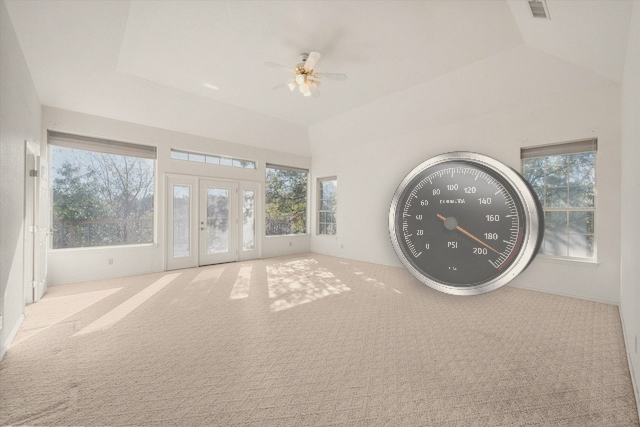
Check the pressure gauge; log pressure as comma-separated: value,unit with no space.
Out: 190,psi
